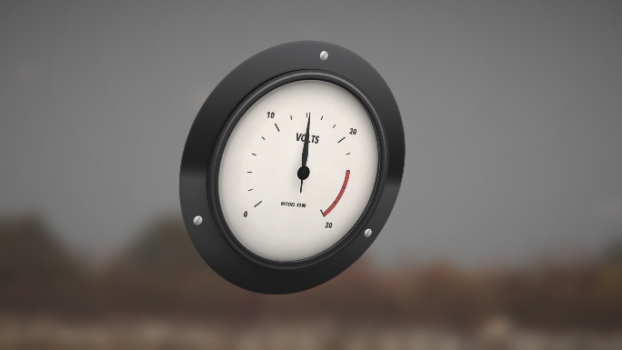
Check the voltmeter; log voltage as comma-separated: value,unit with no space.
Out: 14,V
